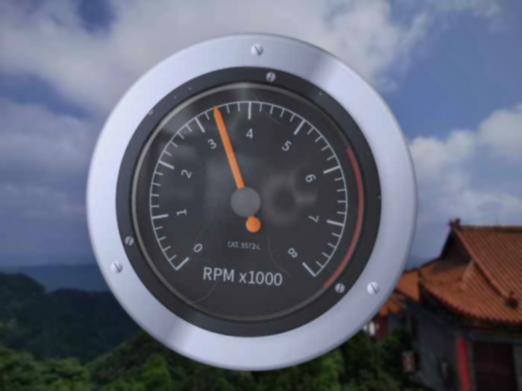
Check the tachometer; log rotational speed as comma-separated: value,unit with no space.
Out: 3400,rpm
